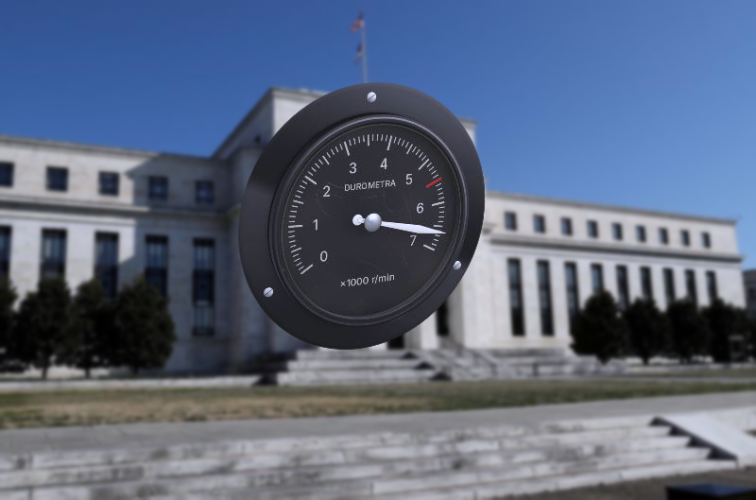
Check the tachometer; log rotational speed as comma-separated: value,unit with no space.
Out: 6600,rpm
